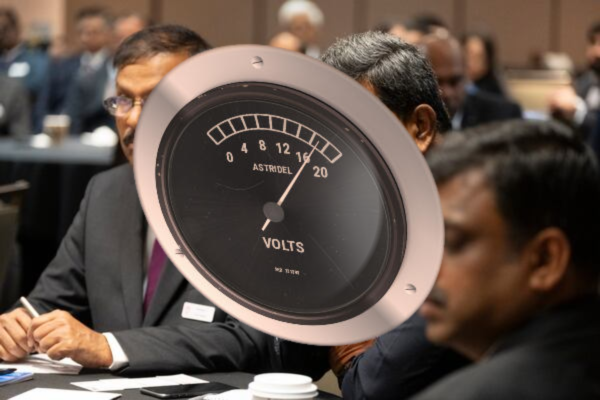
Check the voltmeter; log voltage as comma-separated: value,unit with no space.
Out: 17,V
